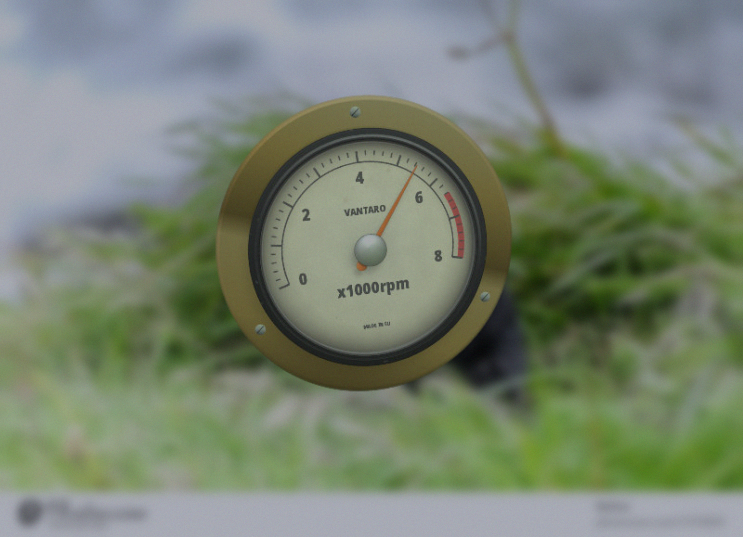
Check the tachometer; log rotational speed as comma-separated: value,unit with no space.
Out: 5400,rpm
